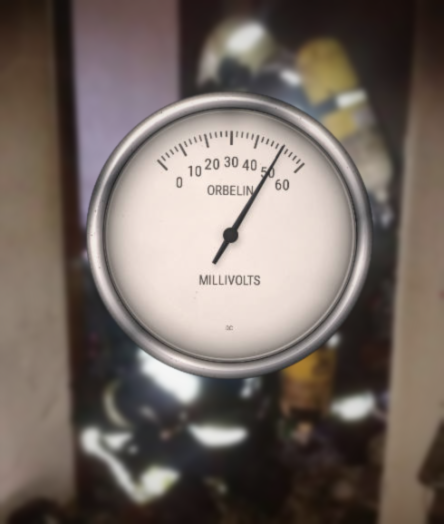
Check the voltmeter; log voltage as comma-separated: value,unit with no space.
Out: 50,mV
